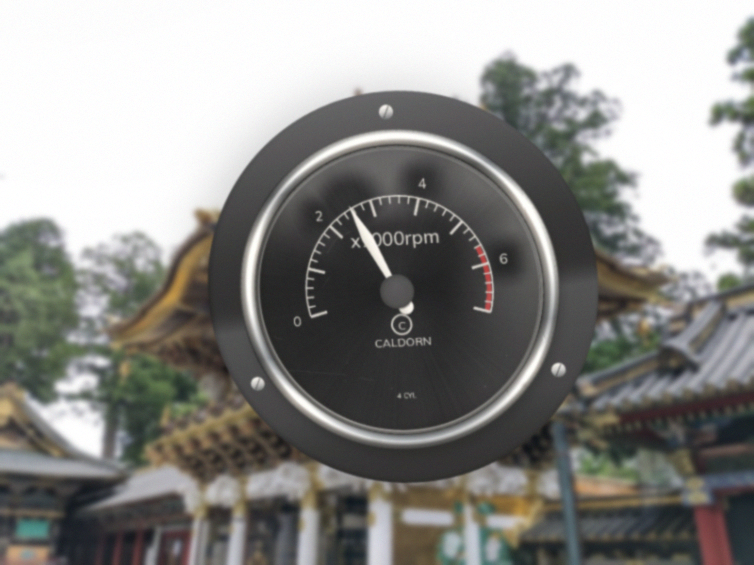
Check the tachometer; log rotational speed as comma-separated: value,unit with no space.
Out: 2600,rpm
